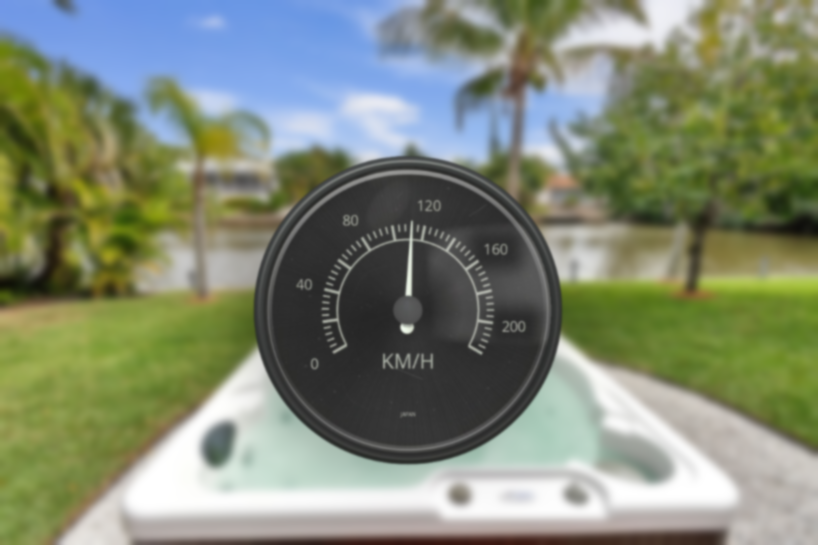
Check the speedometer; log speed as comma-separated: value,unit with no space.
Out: 112,km/h
